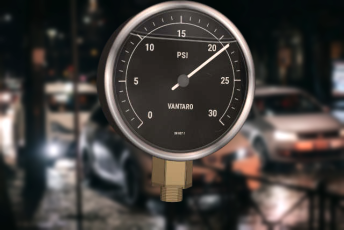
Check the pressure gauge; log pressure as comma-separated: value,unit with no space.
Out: 21,psi
